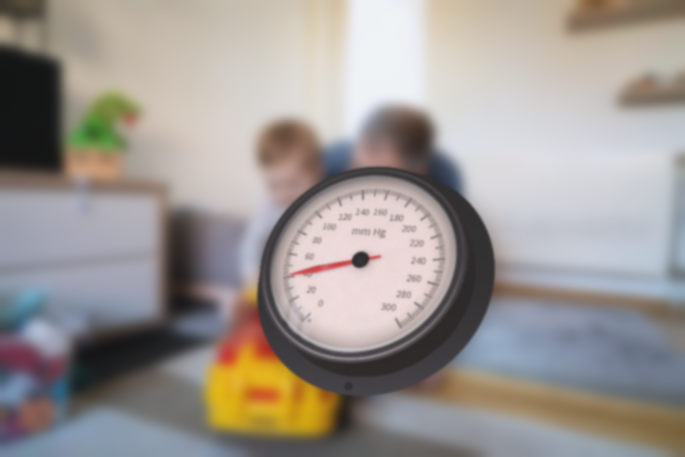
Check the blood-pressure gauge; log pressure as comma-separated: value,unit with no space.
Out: 40,mmHg
